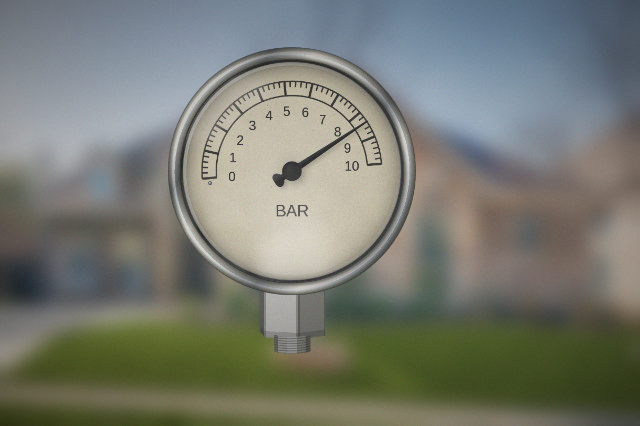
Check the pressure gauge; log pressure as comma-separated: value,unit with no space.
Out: 8.4,bar
